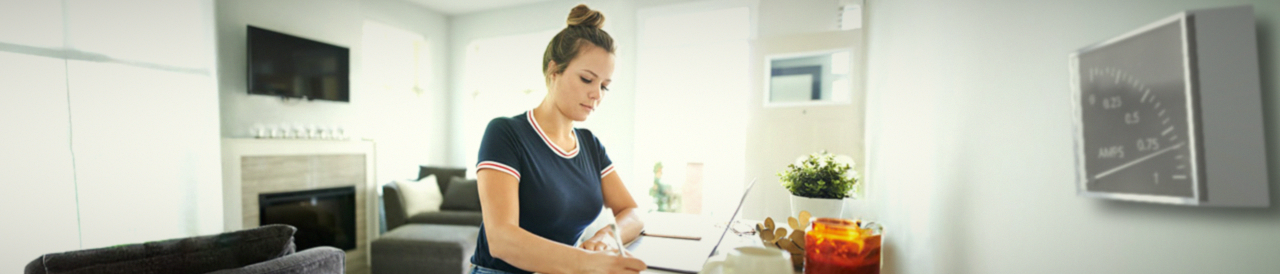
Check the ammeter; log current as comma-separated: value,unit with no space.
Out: 0.85,A
